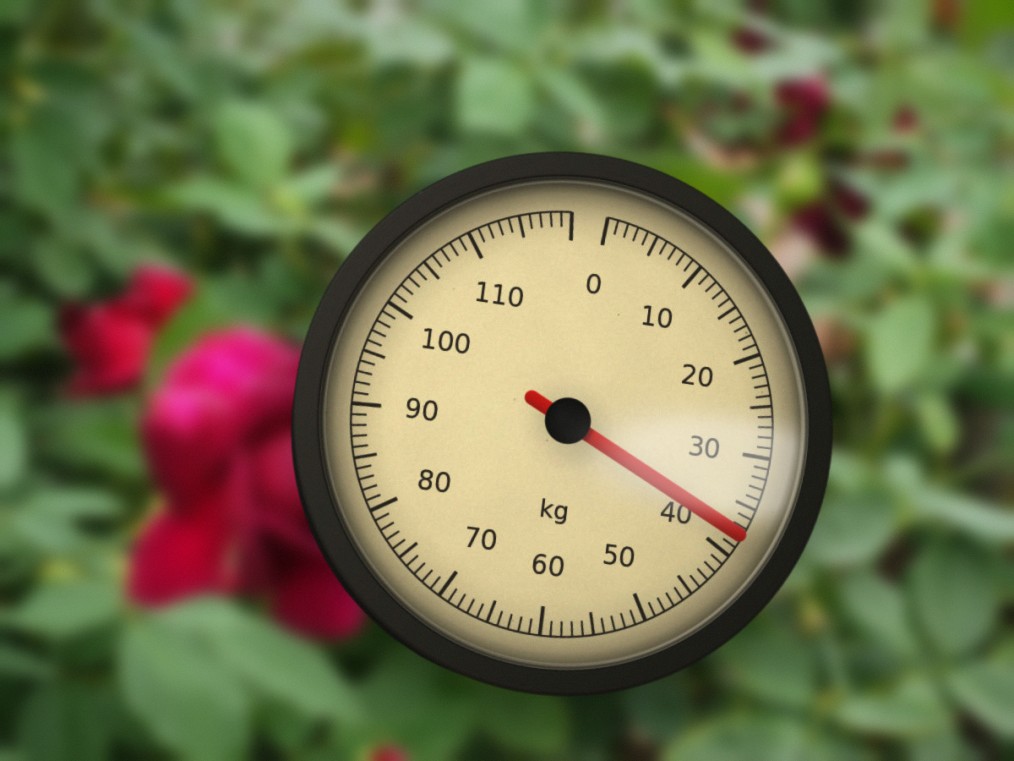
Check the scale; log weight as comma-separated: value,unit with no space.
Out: 38,kg
